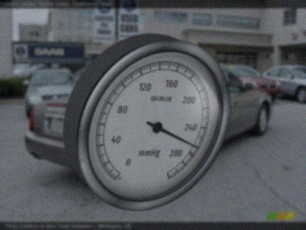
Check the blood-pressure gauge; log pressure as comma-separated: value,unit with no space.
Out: 260,mmHg
